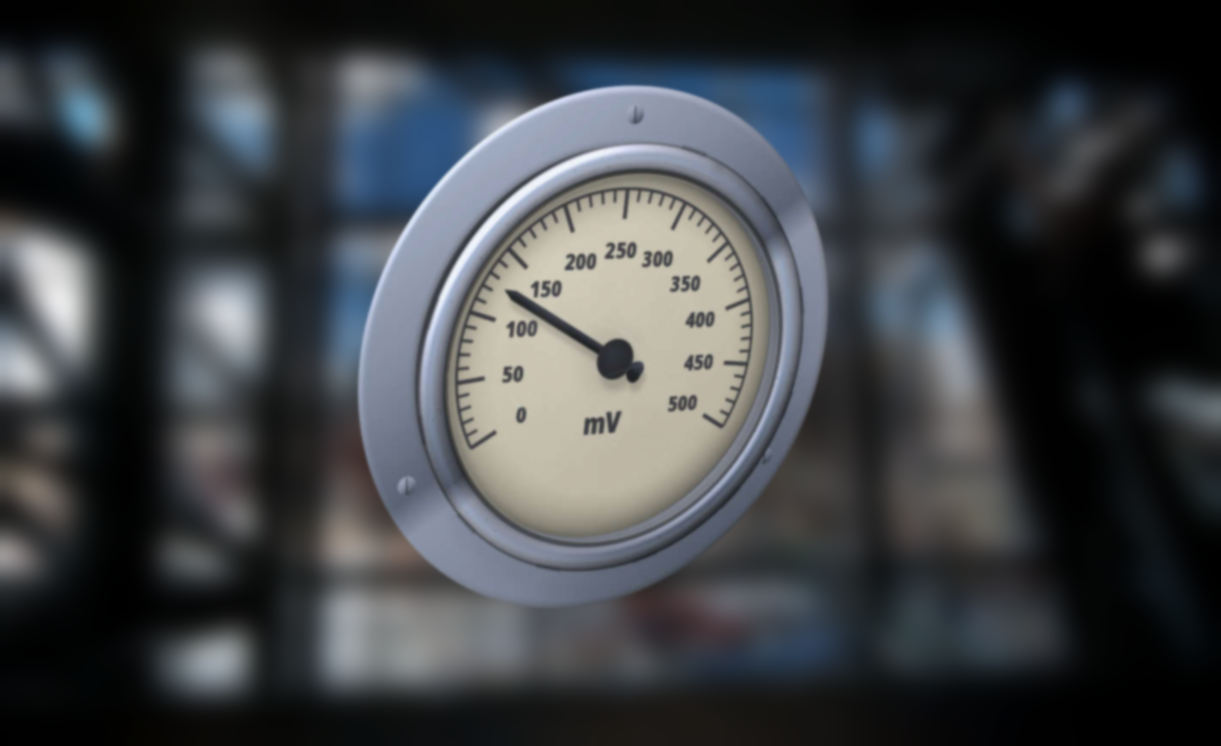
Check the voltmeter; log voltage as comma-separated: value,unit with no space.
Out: 125,mV
